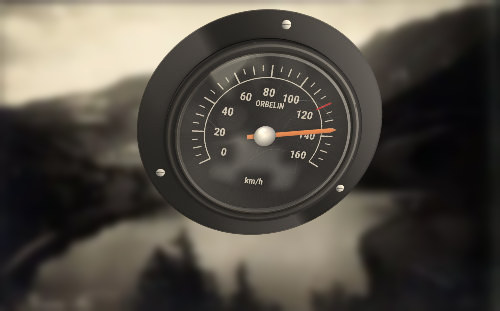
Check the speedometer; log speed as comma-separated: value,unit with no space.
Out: 135,km/h
